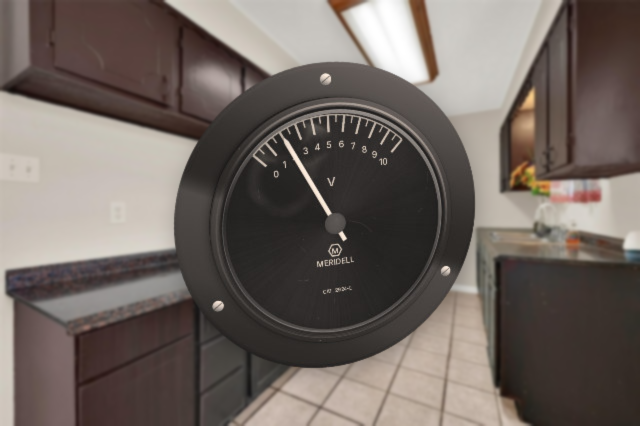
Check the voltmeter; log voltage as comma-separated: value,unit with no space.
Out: 2,V
